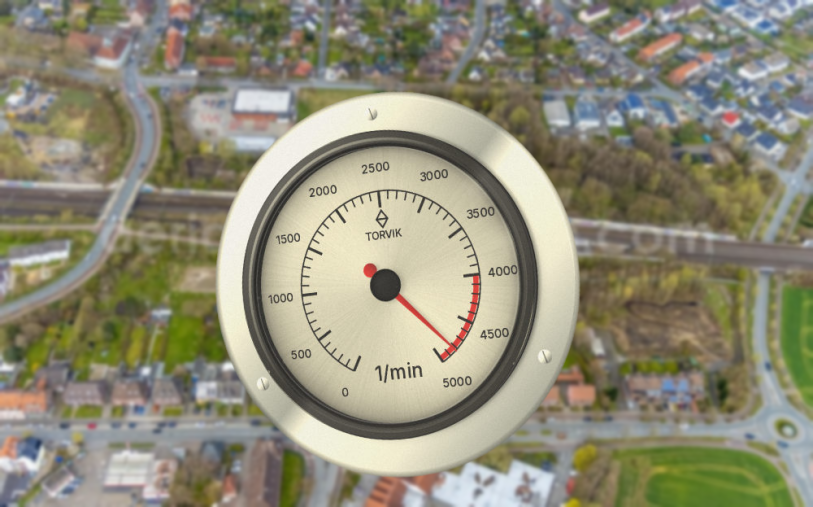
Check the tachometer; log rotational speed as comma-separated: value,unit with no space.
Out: 4800,rpm
